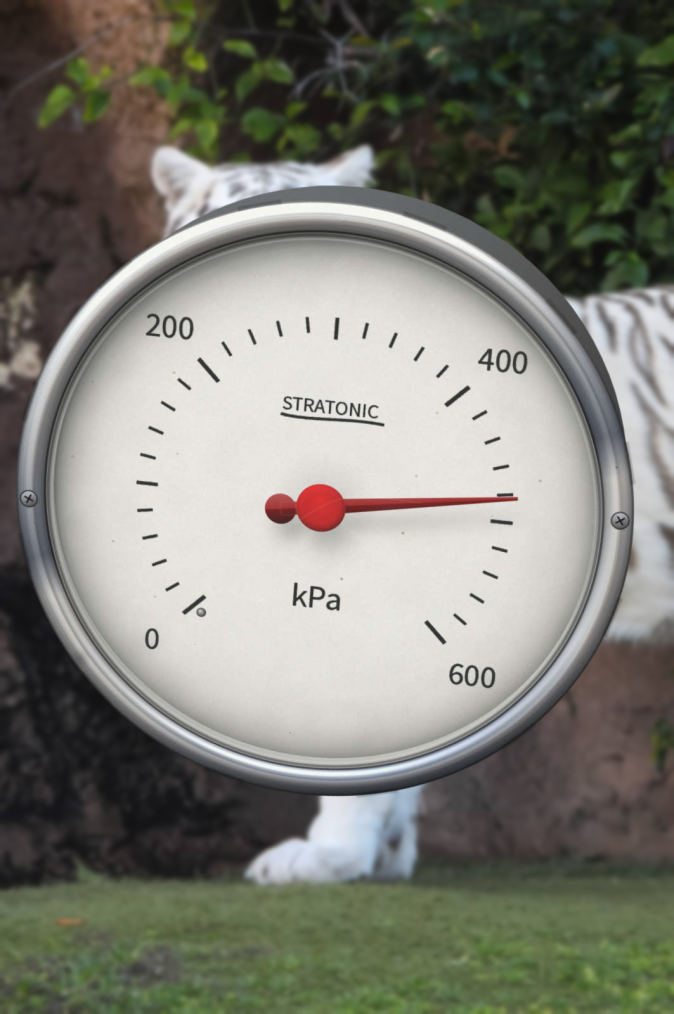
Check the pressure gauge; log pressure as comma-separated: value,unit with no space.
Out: 480,kPa
